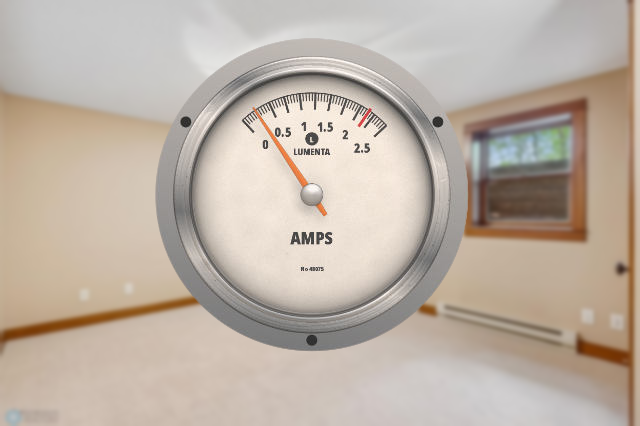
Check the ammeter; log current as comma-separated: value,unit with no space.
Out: 0.25,A
